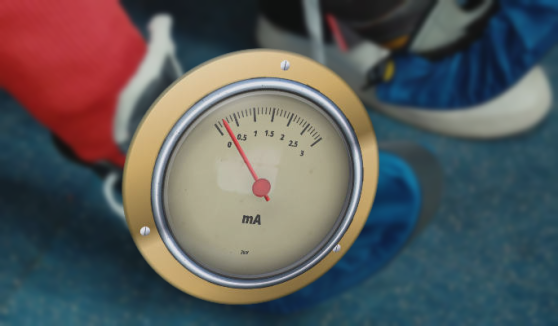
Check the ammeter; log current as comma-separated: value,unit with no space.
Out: 0.2,mA
